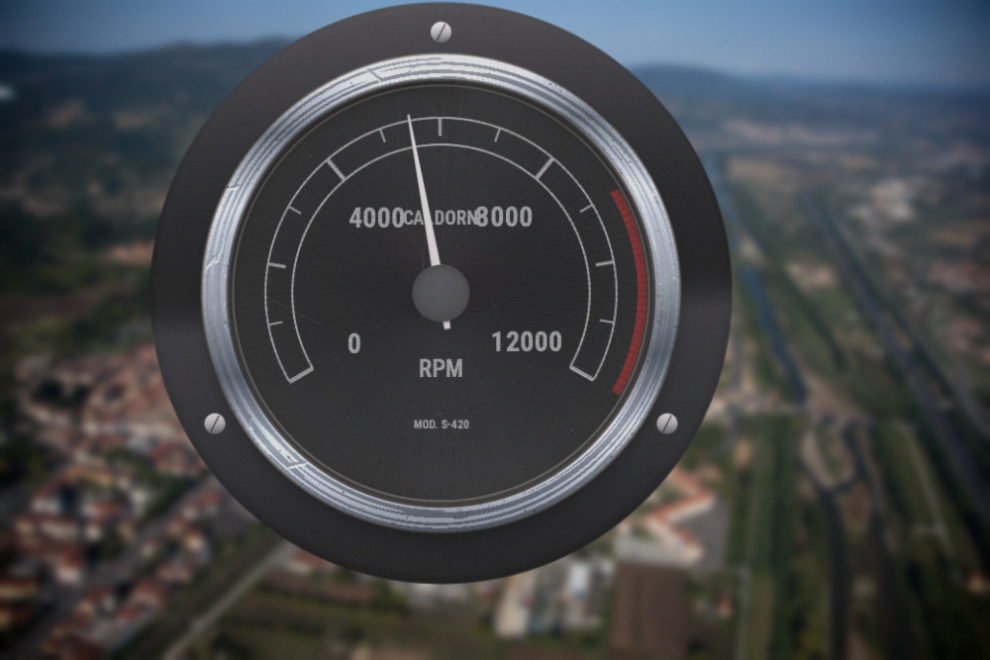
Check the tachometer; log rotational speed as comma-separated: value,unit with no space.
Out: 5500,rpm
